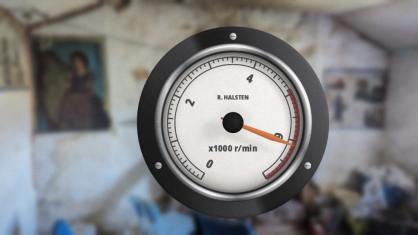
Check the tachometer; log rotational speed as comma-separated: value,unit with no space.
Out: 6100,rpm
